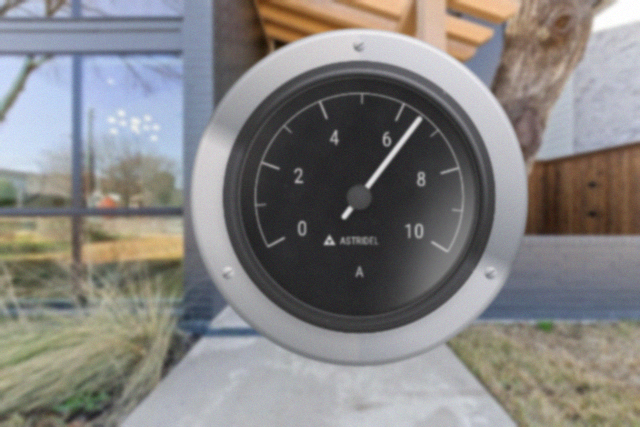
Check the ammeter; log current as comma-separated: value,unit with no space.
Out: 6.5,A
